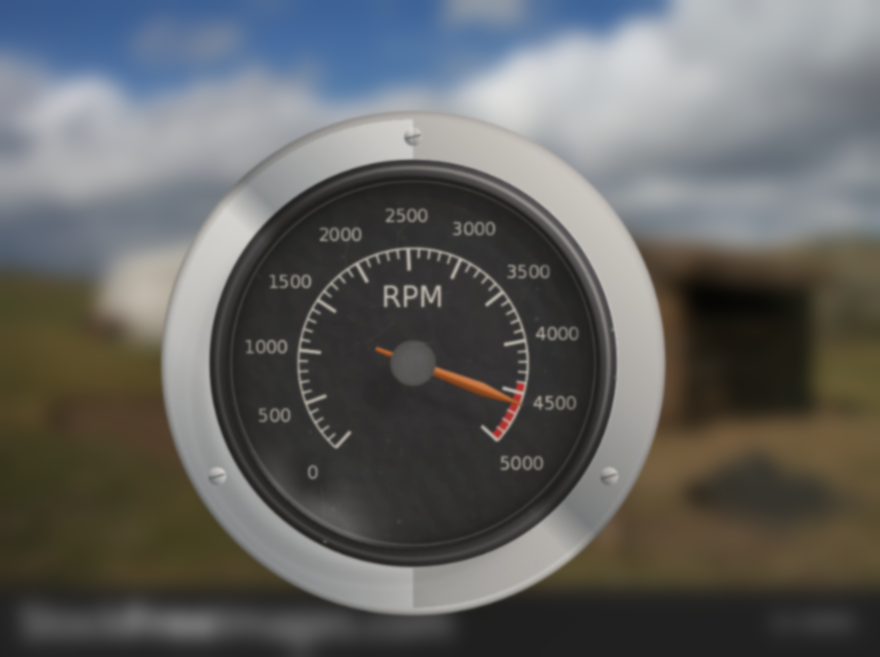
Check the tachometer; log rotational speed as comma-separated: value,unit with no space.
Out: 4600,rpm
